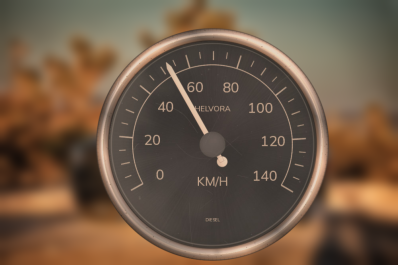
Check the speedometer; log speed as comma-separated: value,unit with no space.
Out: 52.5,km/h
